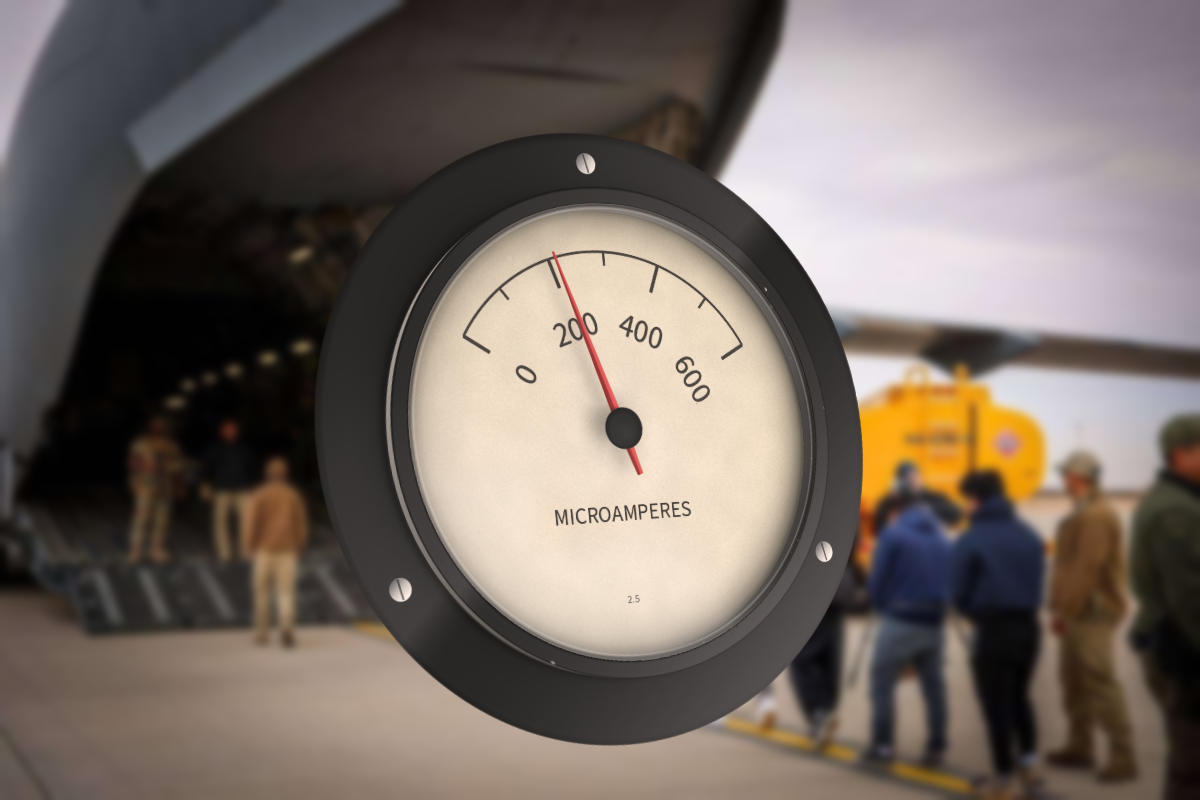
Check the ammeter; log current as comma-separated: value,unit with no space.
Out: 200,µA
